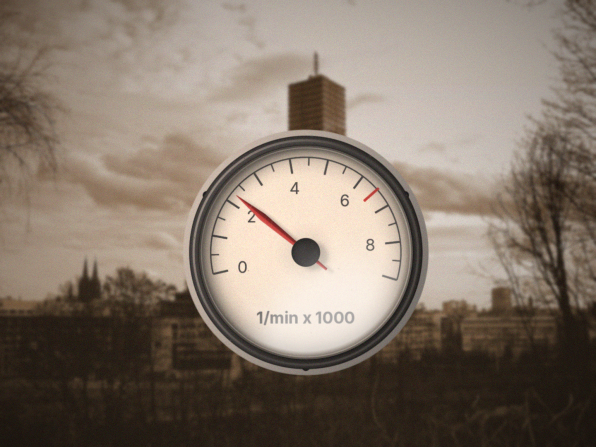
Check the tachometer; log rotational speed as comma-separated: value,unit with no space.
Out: 2250,rpm
